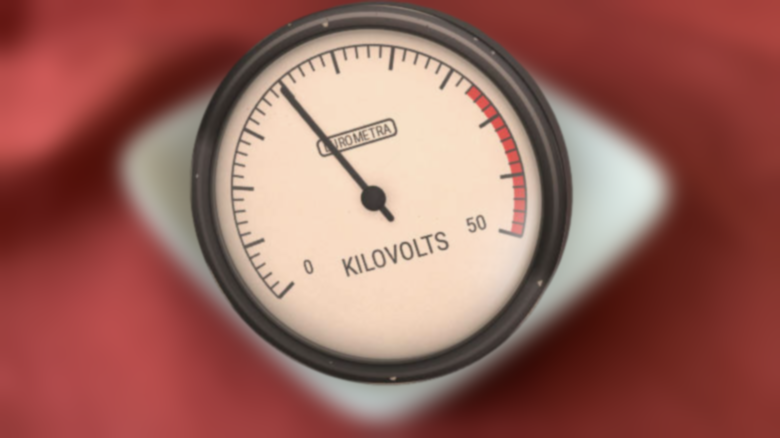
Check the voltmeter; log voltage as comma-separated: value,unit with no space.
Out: 20,kV
